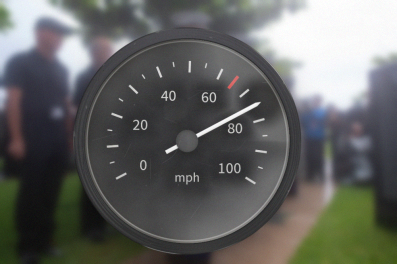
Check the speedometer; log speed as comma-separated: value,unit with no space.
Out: 75,mph
